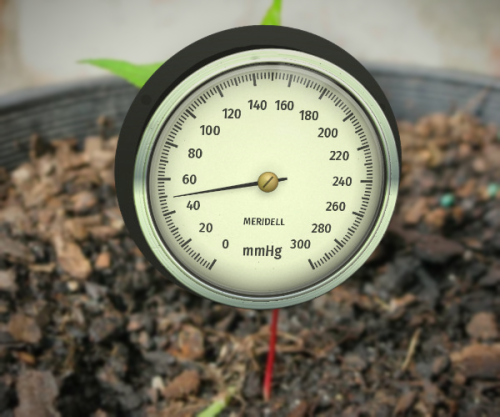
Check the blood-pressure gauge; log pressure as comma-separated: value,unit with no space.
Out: 50,mmHg
